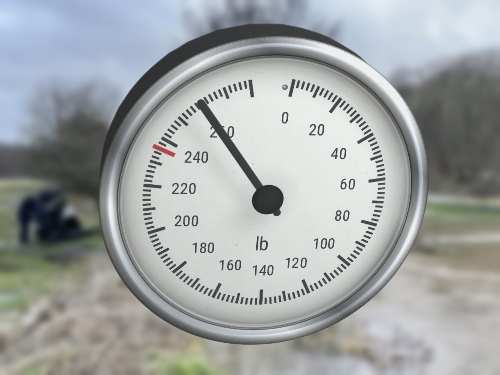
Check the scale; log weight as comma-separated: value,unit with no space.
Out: 260,lb
